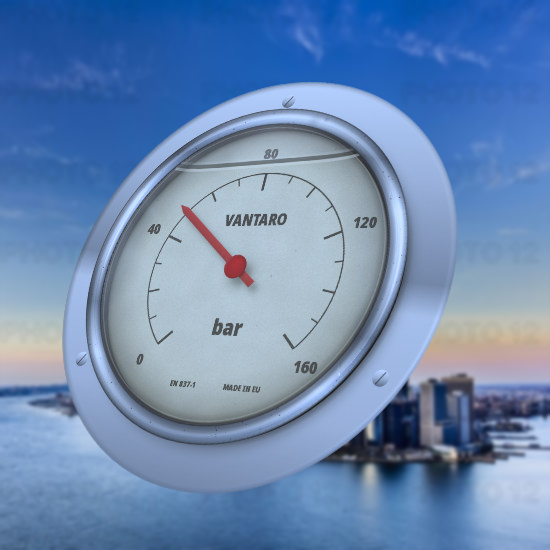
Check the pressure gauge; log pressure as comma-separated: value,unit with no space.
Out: 50,bar
